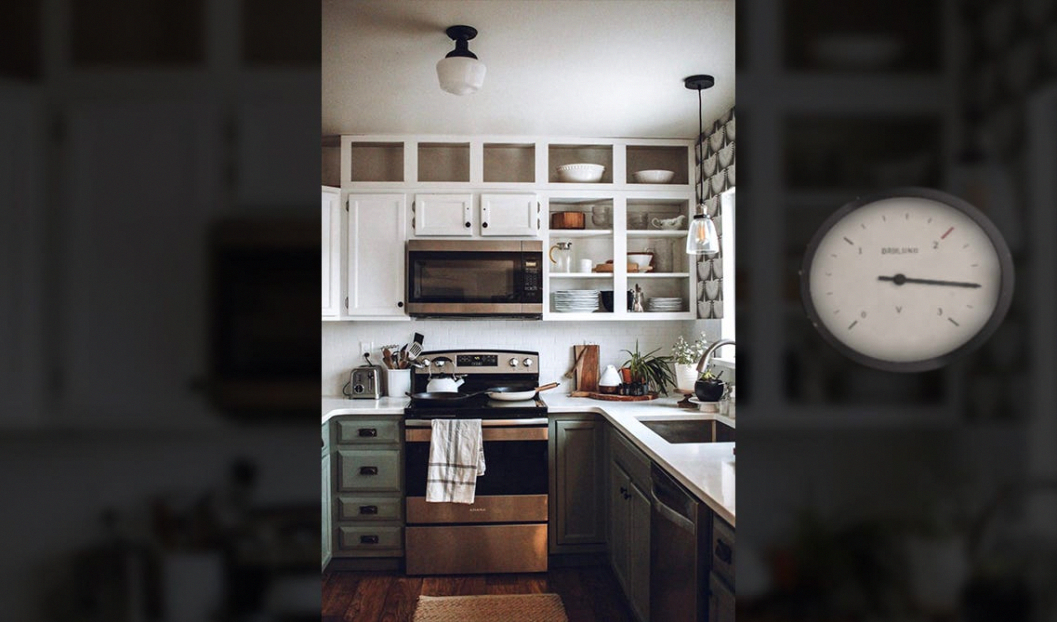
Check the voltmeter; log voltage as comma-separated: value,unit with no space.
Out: 2.6,V
